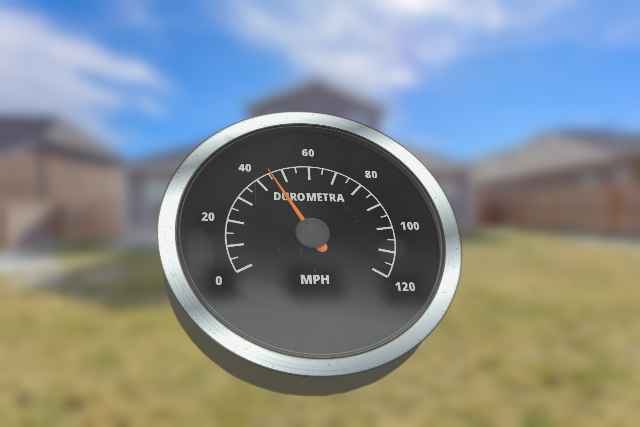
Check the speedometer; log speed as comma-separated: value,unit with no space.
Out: 45,mph
